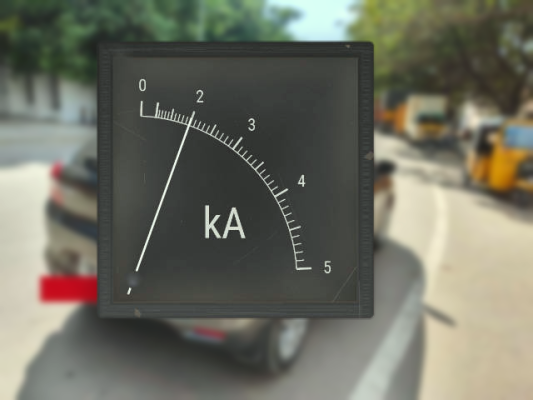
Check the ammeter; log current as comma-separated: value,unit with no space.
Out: 2,kA
